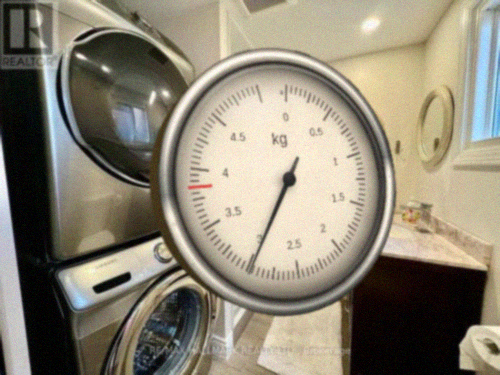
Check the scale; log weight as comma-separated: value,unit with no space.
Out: 3,kg
